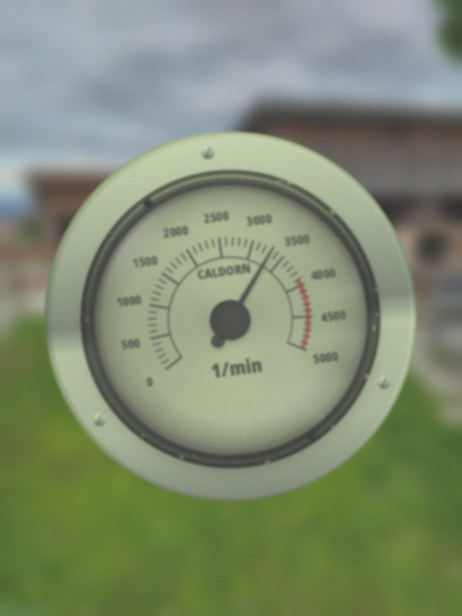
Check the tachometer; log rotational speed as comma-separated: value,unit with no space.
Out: 3300,rpm
